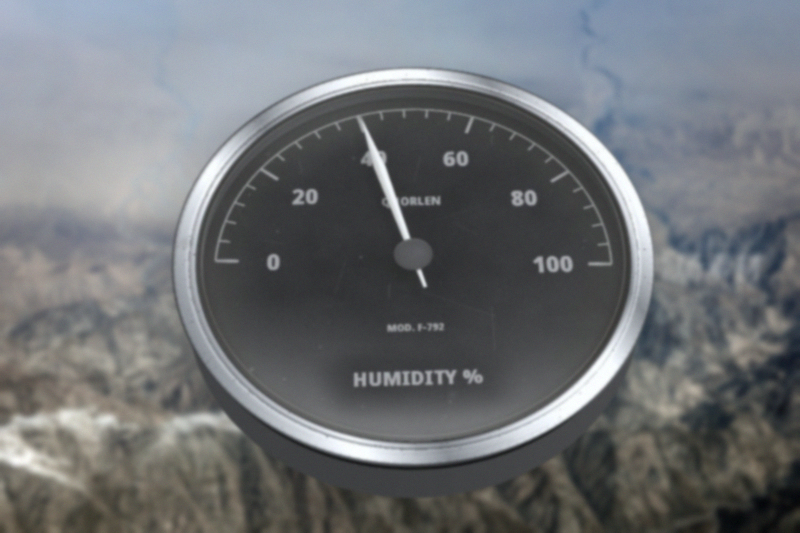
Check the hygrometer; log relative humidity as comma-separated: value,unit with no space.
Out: 40,%
